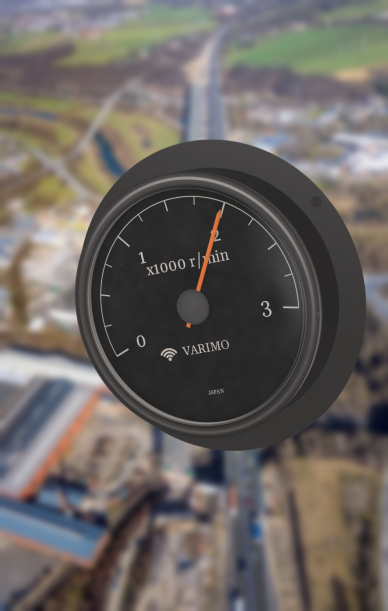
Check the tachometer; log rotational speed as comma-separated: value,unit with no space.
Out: 2000,rpm
